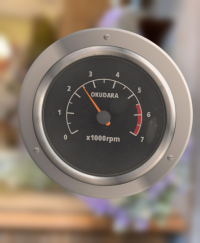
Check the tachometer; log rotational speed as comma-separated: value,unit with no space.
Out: 2500,rpm
